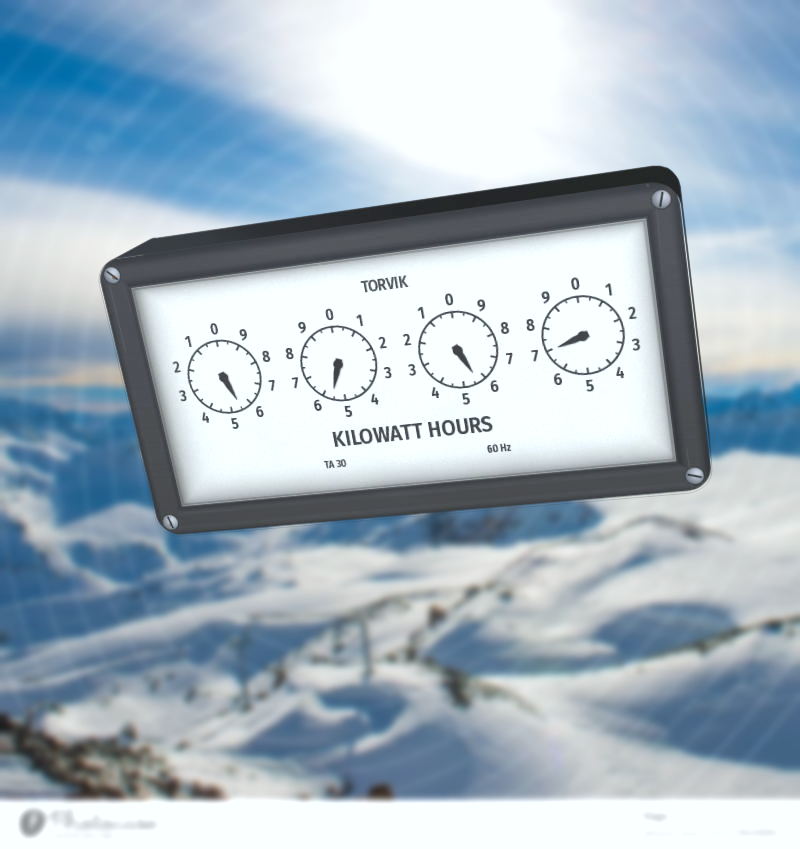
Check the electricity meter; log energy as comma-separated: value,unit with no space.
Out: 5557,kWh
